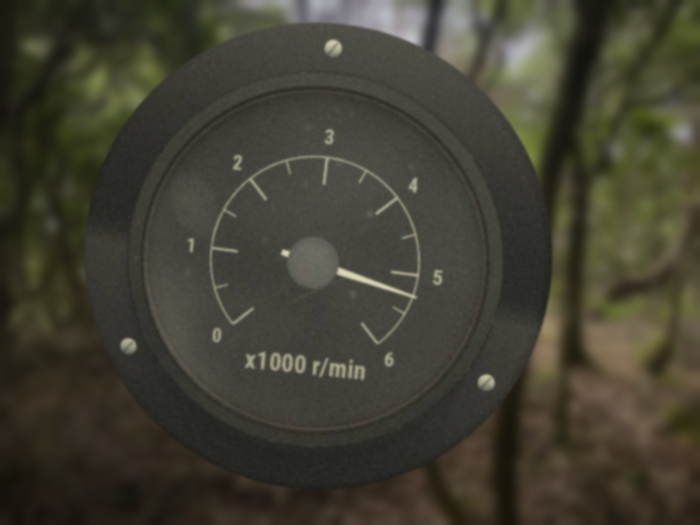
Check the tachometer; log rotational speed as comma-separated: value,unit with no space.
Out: 5250,rpm
